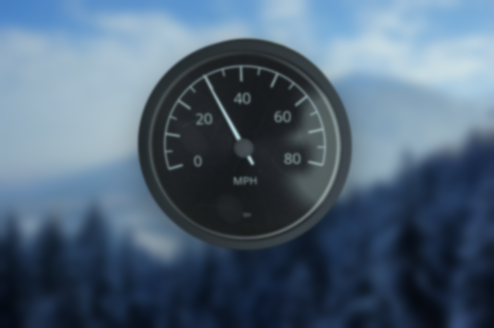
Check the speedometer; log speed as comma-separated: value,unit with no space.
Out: 30,mph
